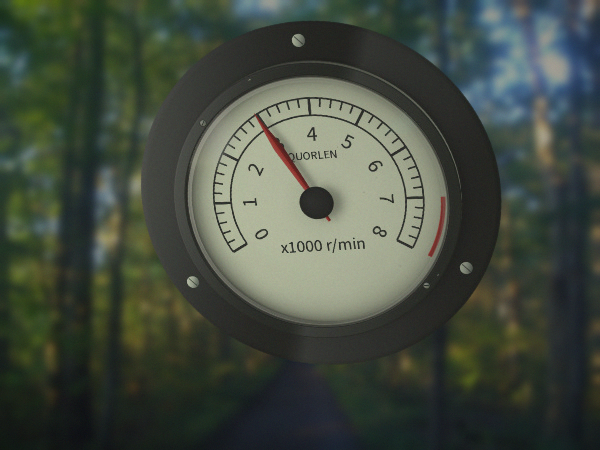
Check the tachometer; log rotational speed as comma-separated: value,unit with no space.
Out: 3000,rpm
